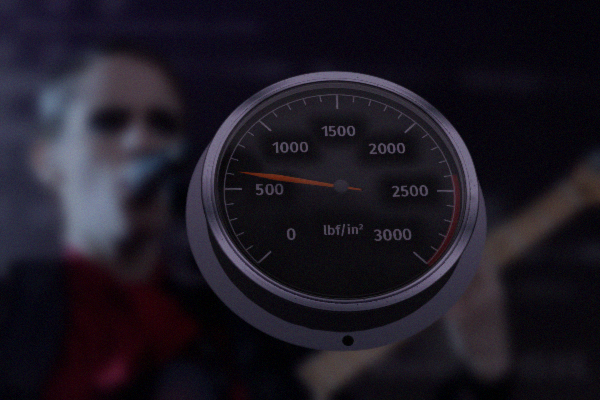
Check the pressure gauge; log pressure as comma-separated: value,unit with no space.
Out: 600,psi
